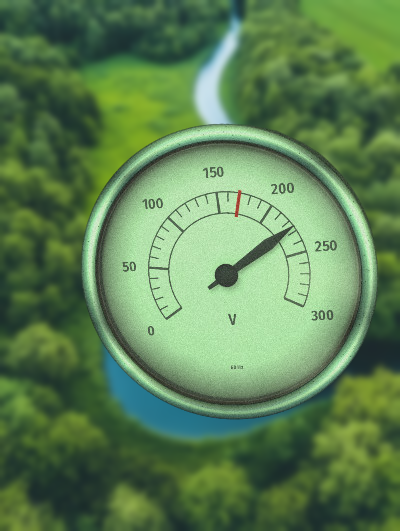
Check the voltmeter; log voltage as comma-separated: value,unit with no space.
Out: 225,V
